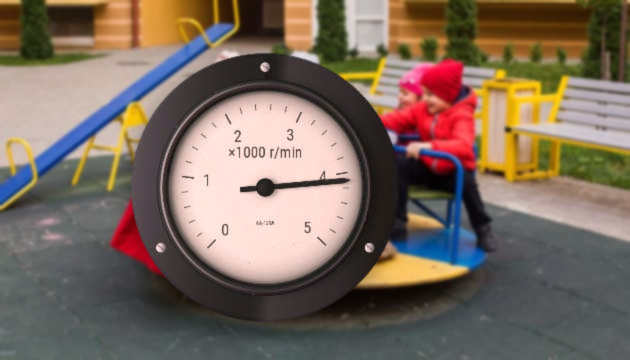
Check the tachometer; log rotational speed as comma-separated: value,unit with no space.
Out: 4100,rpm
